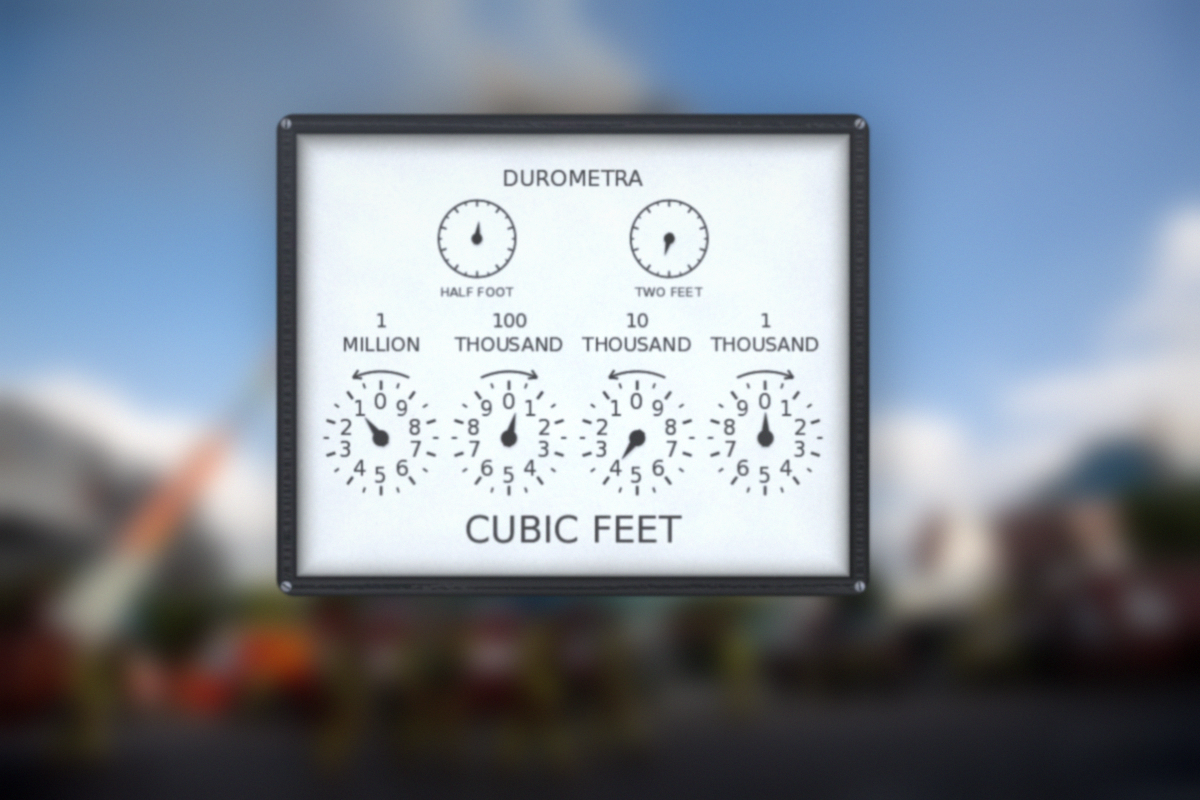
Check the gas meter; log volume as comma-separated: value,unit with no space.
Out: 104000,ft³
